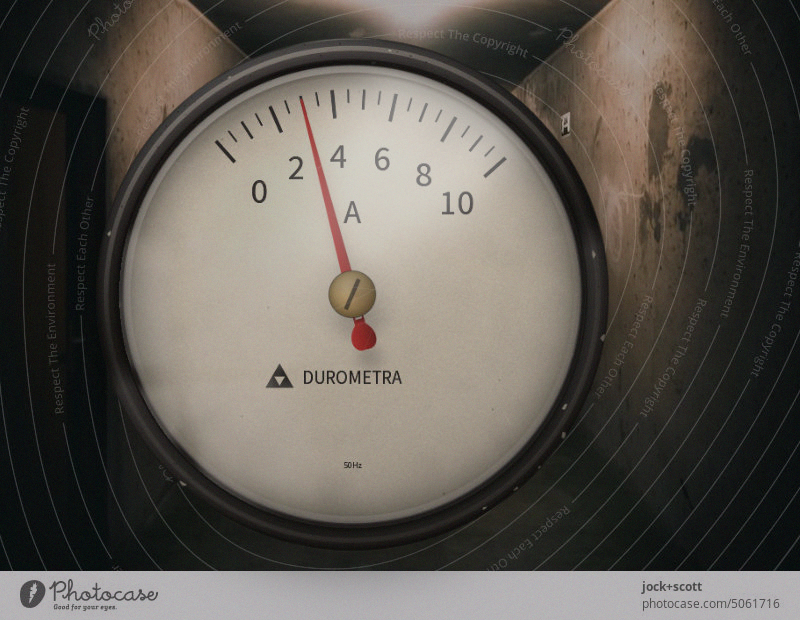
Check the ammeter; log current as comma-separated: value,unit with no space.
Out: 3,A
